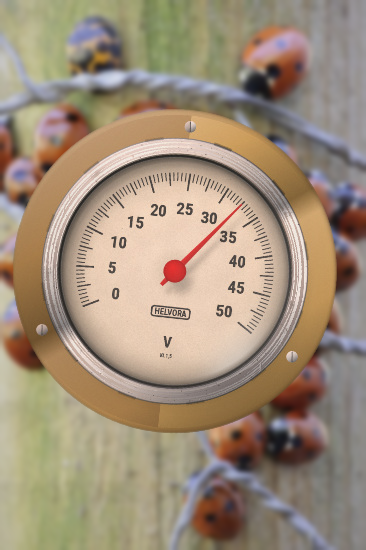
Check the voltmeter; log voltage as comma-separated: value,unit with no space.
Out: 32.5,V
